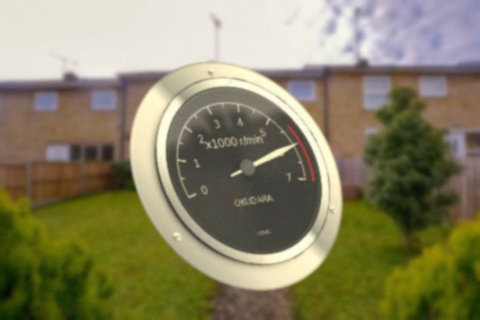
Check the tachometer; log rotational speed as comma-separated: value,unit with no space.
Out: 6000,rpm
